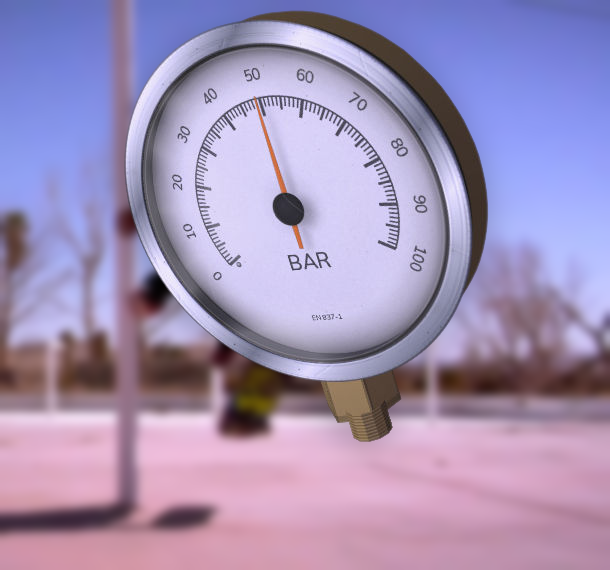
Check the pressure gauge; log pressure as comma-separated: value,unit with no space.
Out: 50,bar
